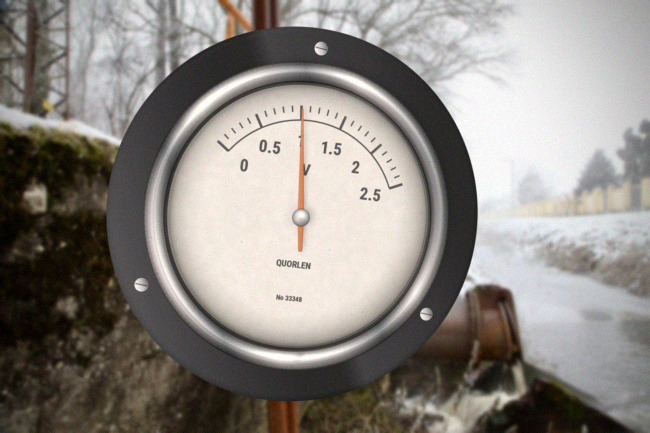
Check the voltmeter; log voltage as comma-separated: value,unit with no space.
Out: 1,V
